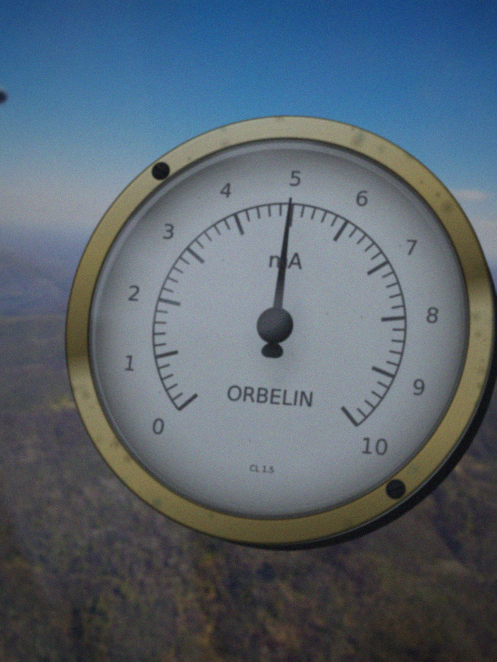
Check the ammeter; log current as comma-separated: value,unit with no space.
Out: 5,mA
